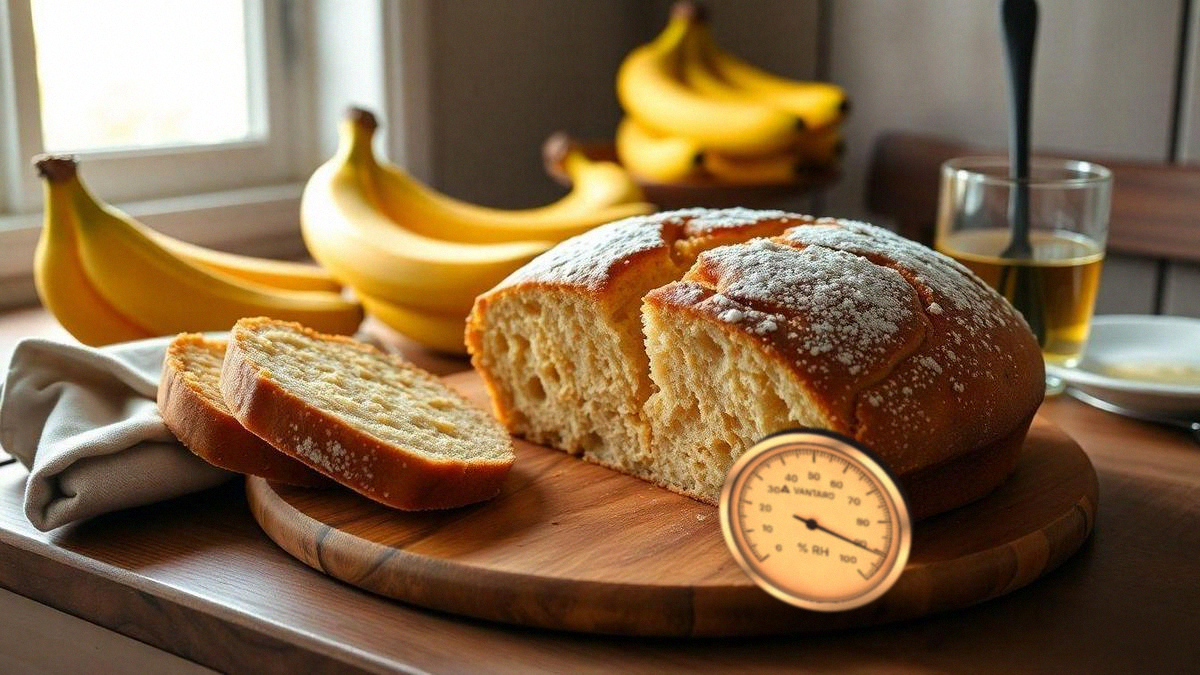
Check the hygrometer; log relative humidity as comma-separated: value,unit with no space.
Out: 90,%
